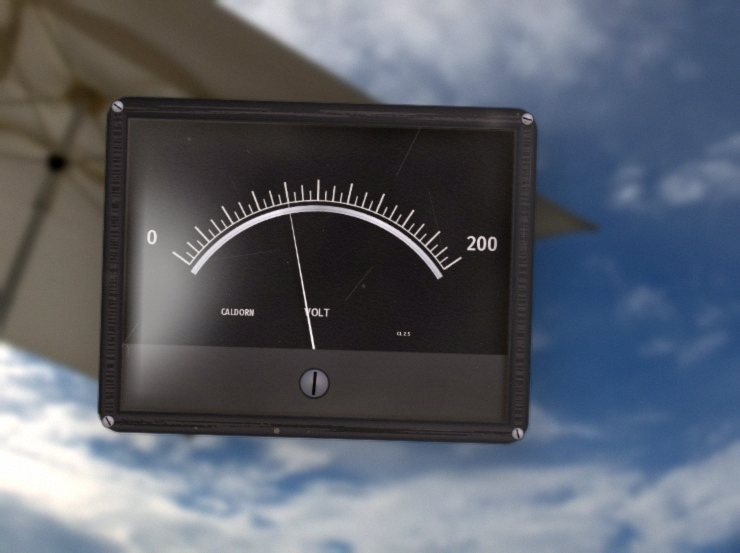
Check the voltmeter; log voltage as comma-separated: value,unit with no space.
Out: 80,V
